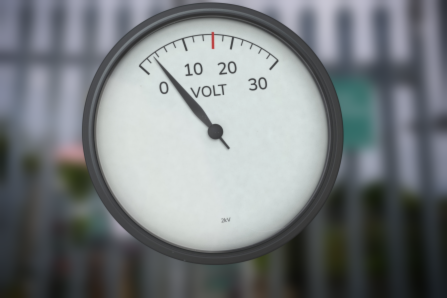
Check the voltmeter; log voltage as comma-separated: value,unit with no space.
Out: 3,V
